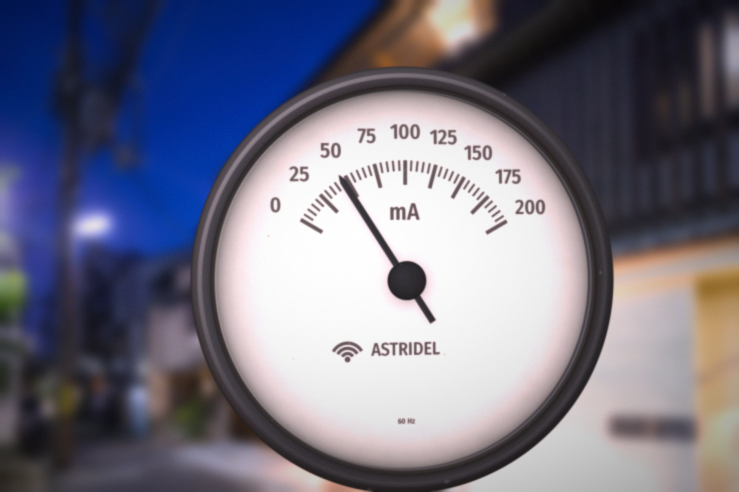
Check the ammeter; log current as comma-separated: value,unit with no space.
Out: 45,mA
